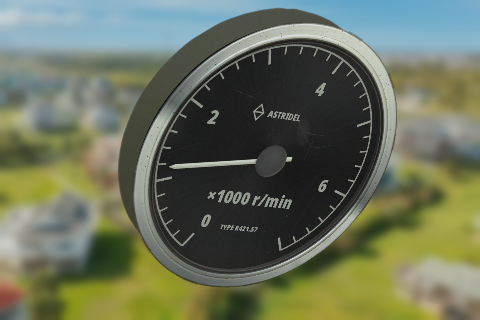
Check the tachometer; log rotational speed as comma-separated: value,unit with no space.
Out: 1200,rpm
